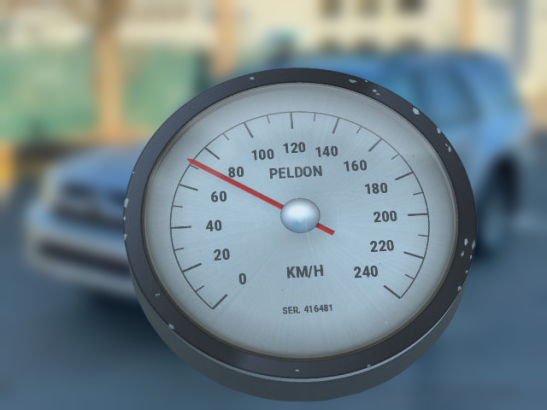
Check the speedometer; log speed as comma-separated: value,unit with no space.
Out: 70,km/h
